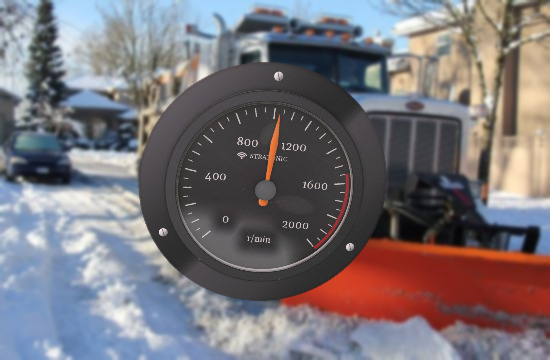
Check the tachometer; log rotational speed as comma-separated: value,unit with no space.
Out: 1025,rpm
